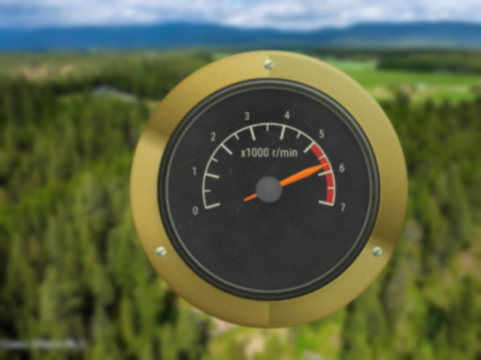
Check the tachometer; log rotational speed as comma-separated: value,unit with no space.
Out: 5750,rpm
